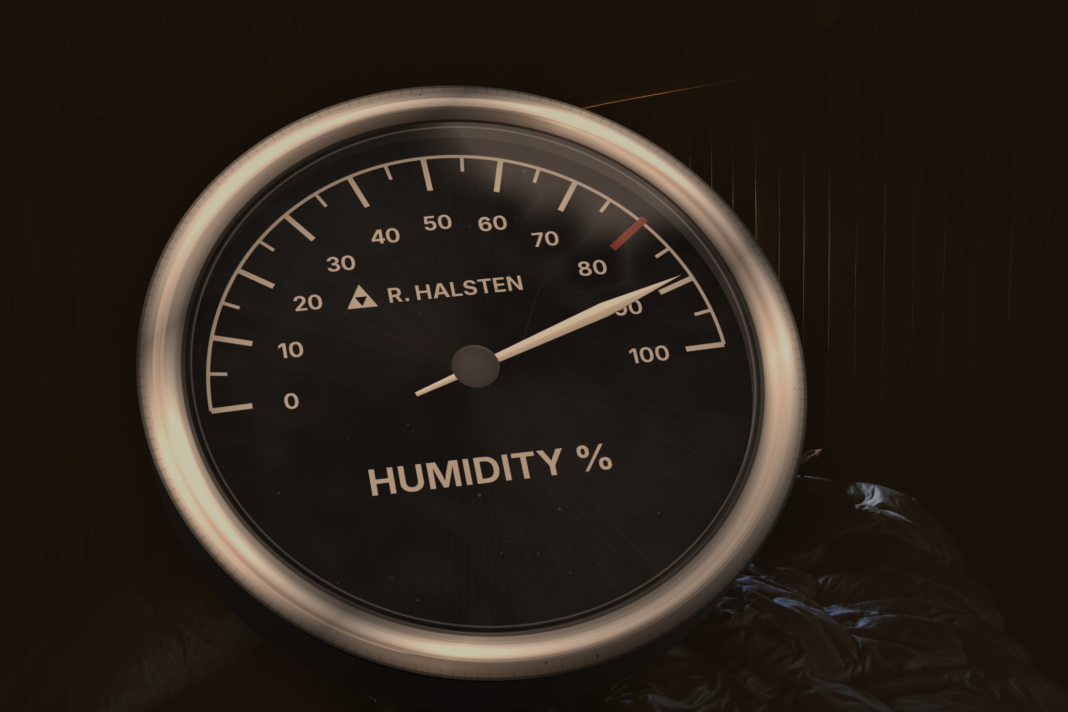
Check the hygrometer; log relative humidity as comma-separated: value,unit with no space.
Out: 90,%
